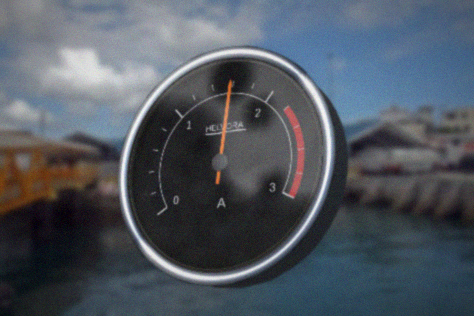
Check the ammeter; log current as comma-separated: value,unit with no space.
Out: 1.6,A
